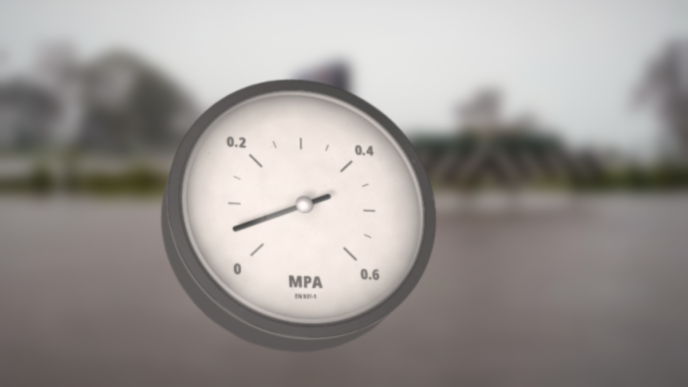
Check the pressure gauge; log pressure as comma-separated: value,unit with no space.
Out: 0.05,MPa
